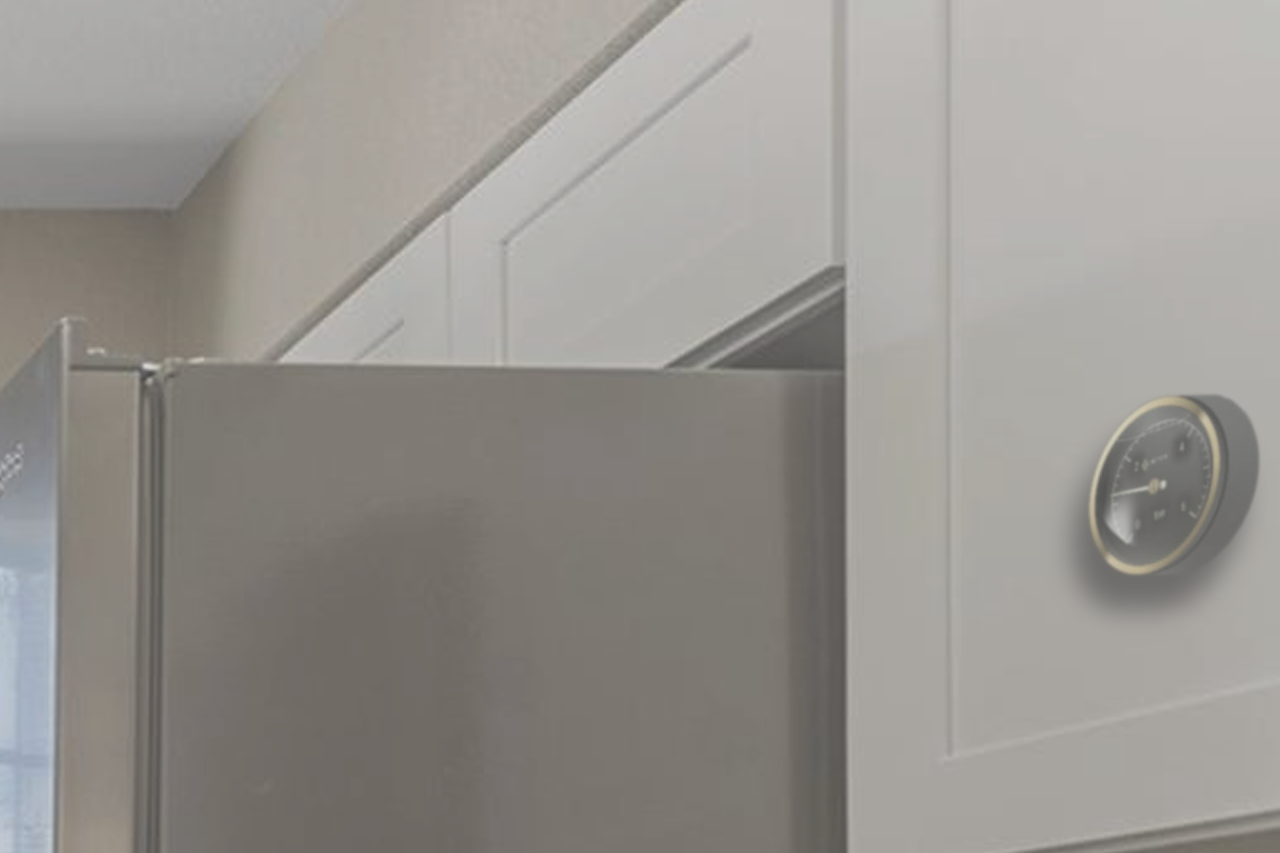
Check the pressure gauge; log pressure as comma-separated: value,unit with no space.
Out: 1.2,bar
